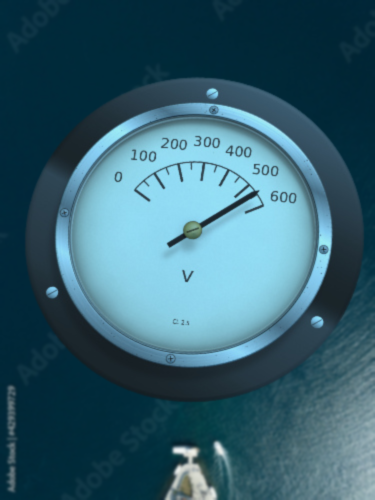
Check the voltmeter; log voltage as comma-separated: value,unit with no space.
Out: 550,V
